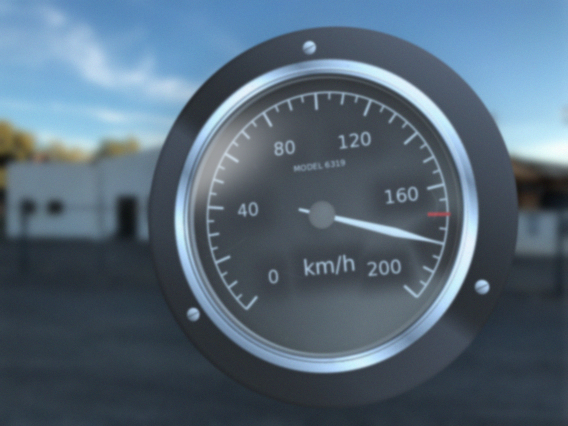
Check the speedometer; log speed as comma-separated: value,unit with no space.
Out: 180,km/h
